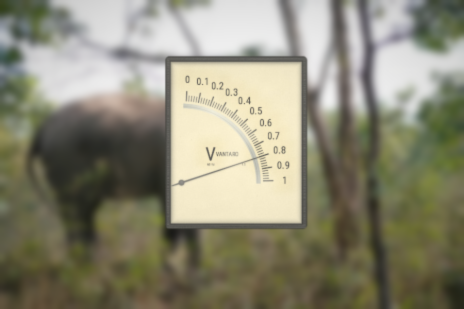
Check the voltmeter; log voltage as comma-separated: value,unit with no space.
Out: 0.8,V
